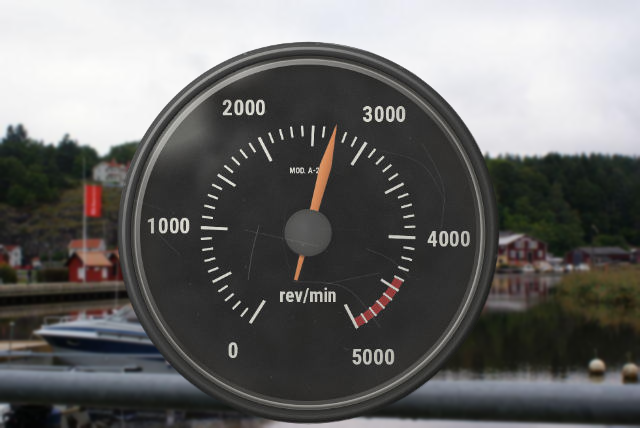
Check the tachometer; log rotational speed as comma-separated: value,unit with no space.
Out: 2700,rpm
